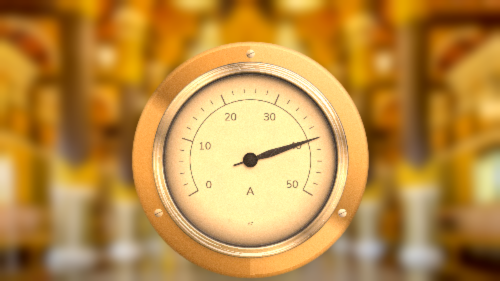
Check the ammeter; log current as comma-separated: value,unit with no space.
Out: 40,A
